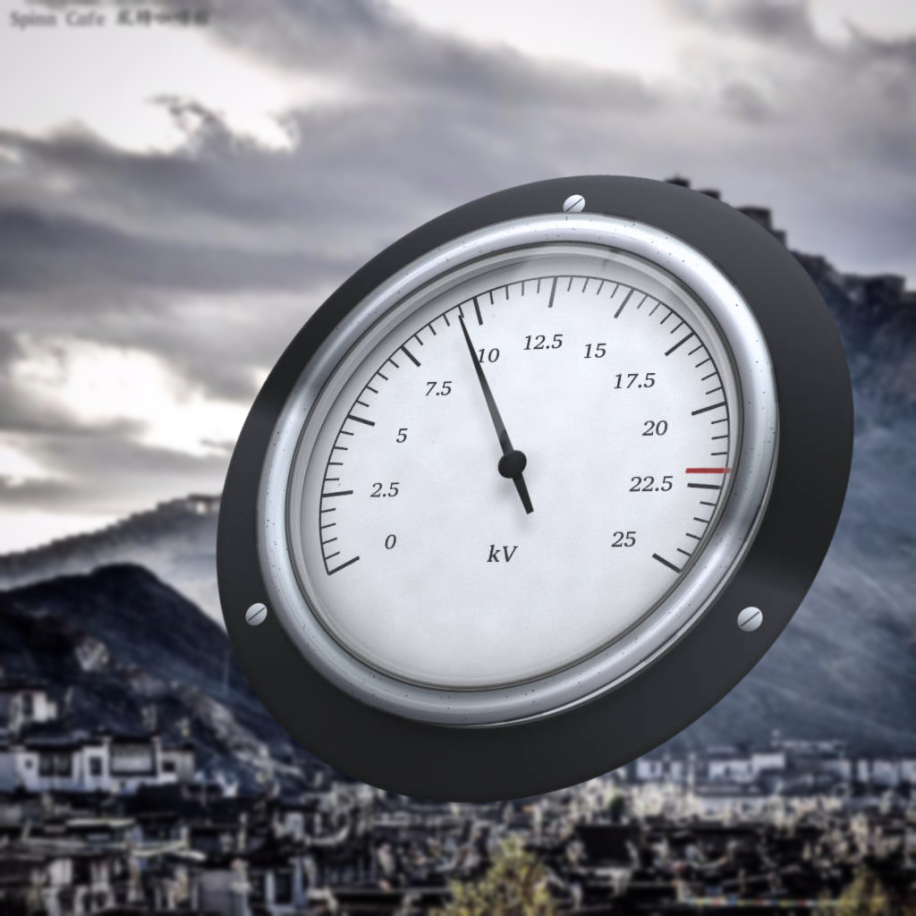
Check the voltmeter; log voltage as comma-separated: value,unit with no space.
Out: 9.5,kV
